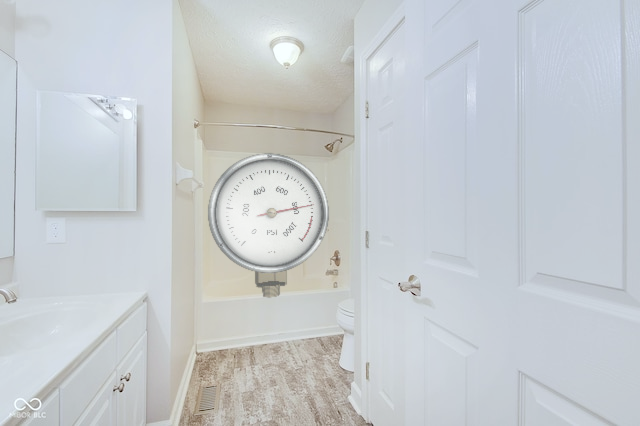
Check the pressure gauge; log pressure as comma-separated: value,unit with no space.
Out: 800,psi
